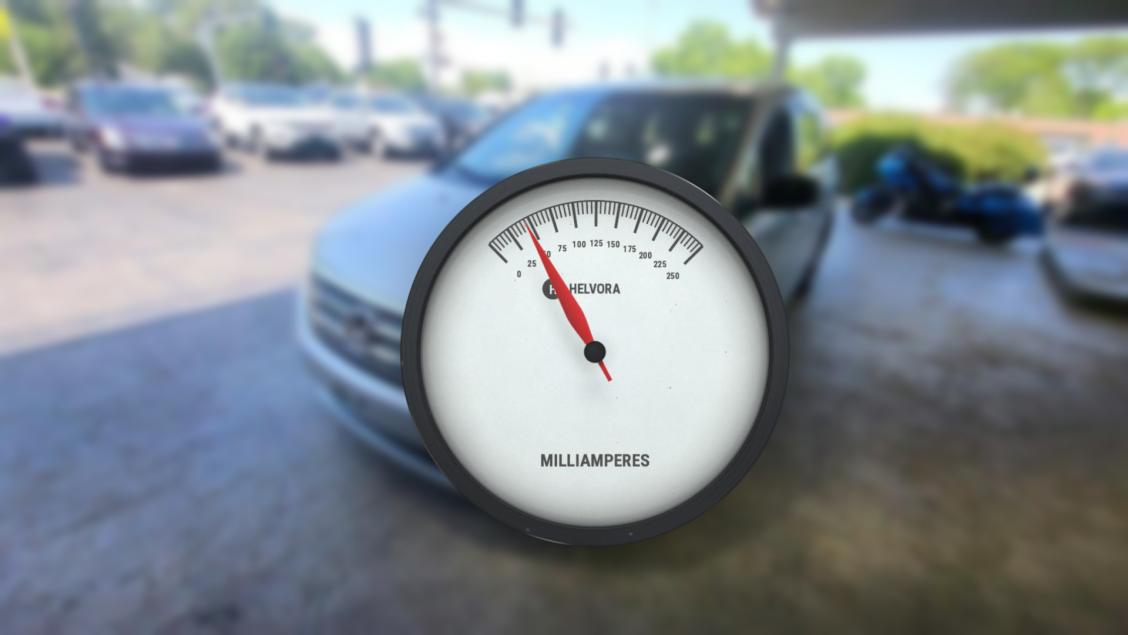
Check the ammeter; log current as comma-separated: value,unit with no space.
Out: 45,mA
